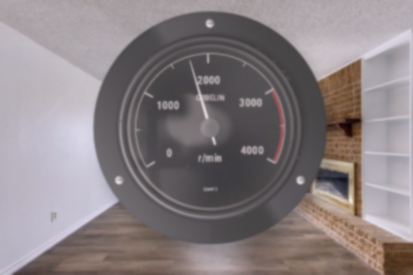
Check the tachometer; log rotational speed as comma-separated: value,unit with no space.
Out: 1750,rpm
